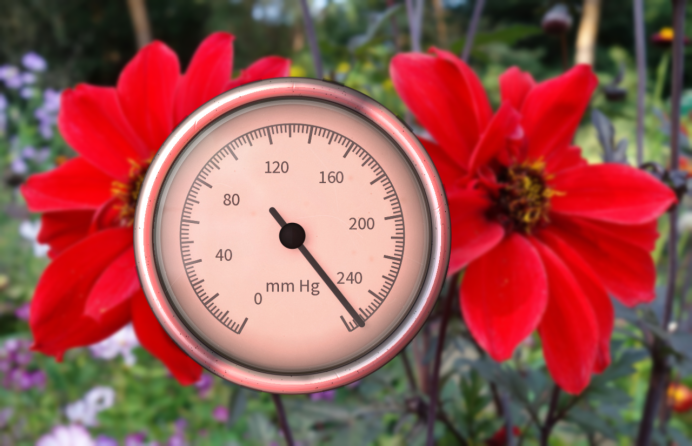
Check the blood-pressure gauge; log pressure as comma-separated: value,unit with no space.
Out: 254,mmHg
